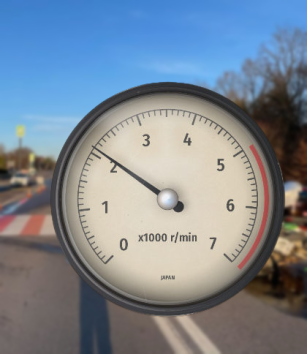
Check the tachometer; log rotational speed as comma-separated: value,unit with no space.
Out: 2100,rpm
